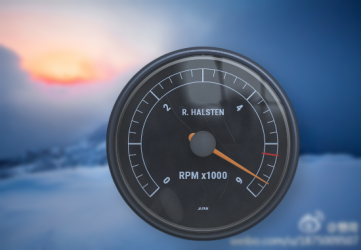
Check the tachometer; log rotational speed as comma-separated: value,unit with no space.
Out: 5700,rpm
